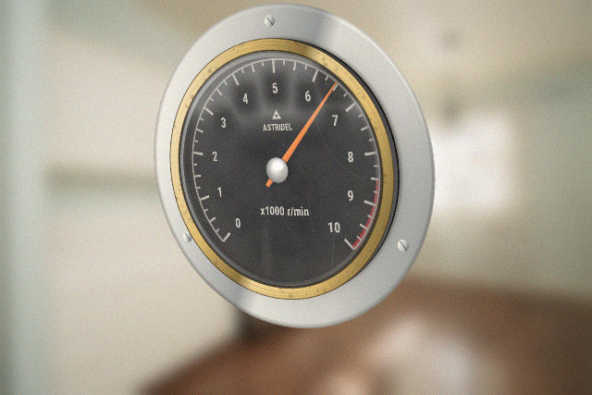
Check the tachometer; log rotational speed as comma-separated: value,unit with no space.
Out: 6500,rpm
